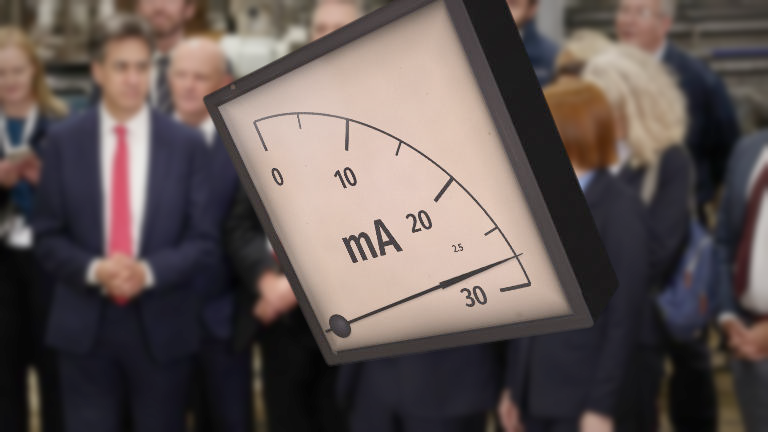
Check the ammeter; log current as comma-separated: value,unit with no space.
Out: 27.5,mA
